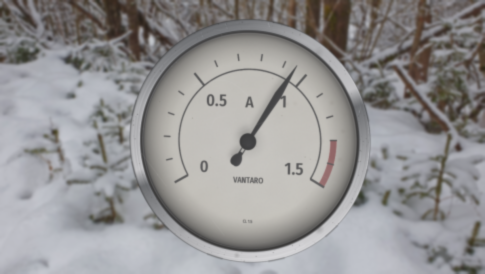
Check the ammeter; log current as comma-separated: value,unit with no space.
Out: 0.95,A
